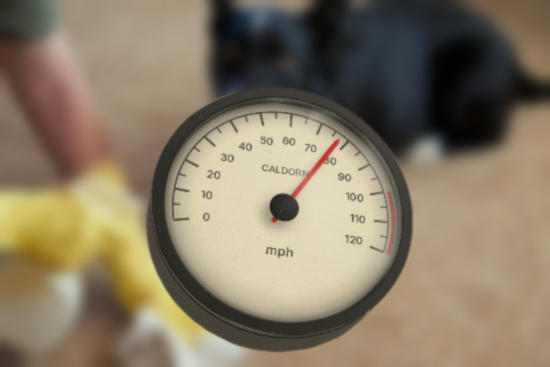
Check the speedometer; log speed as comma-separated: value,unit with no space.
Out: 77.5,mph
